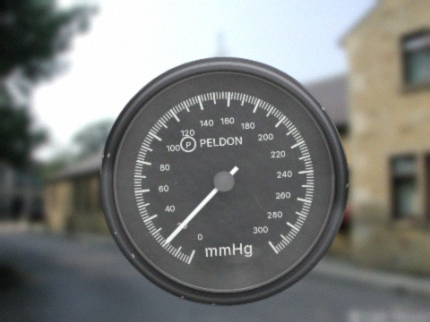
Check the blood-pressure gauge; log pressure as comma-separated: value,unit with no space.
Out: 20,mmHg
